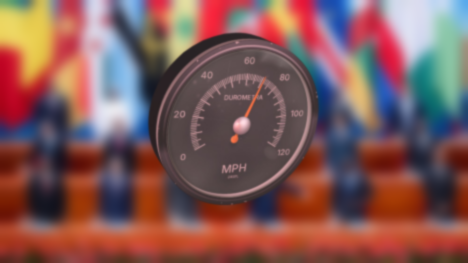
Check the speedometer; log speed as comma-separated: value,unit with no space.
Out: 70,mph
